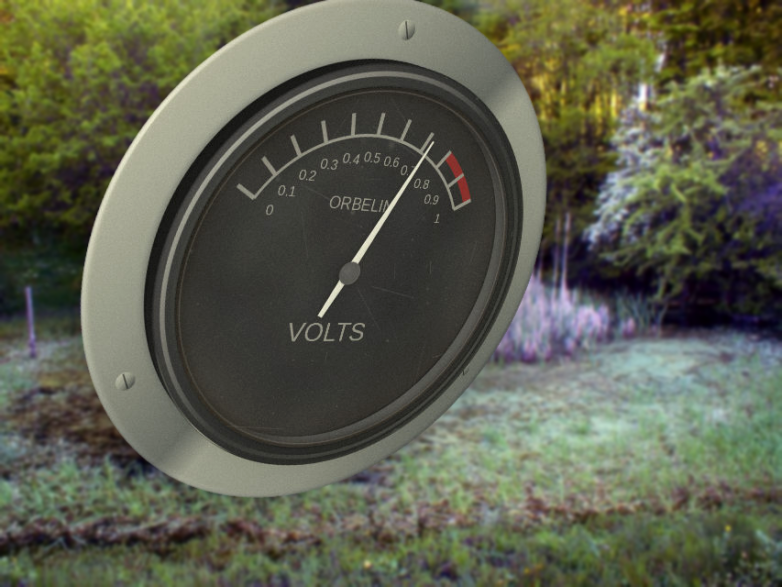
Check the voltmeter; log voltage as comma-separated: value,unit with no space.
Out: 0.7,V
